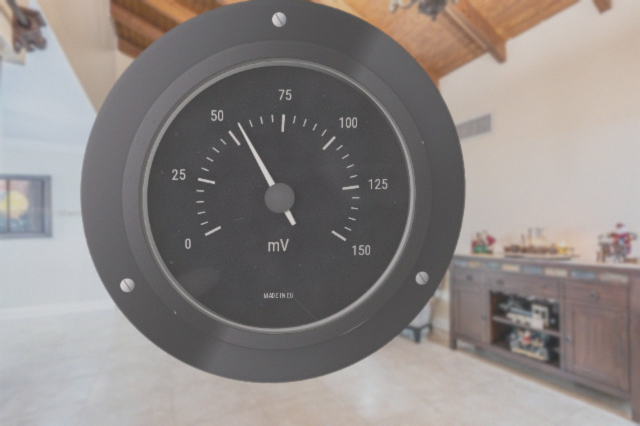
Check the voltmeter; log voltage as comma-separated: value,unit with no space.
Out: 55,mV
